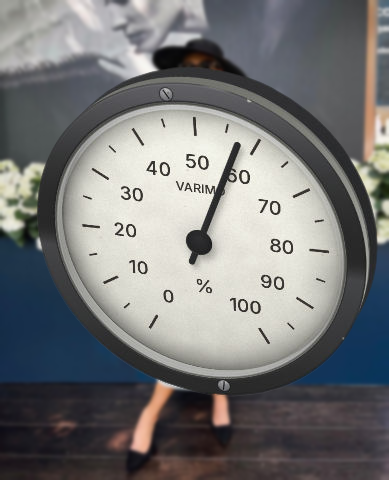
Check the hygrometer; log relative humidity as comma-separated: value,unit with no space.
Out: 57.5,%
